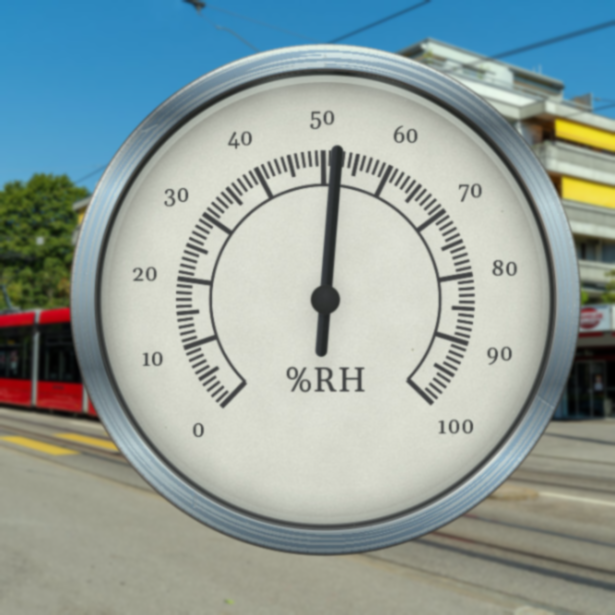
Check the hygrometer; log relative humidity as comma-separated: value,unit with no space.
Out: 52,%
